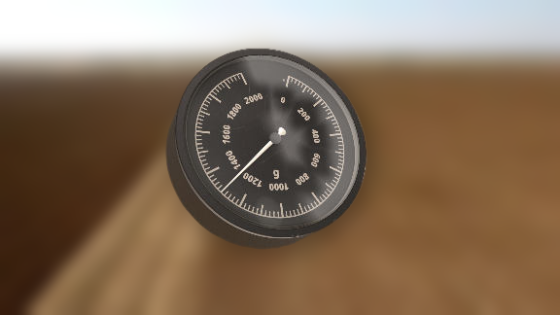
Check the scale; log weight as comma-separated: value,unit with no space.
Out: 1300,g
